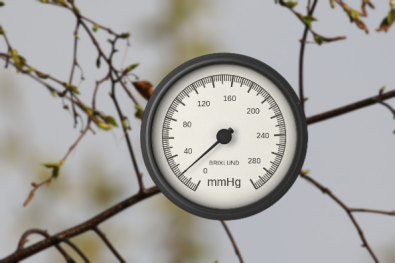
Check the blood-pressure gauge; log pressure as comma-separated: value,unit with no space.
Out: 20,mmHg
